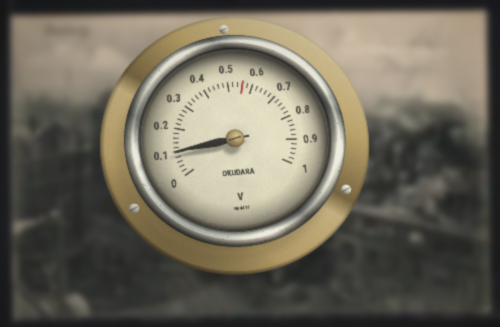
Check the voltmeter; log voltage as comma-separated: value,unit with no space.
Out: 0.1,V
